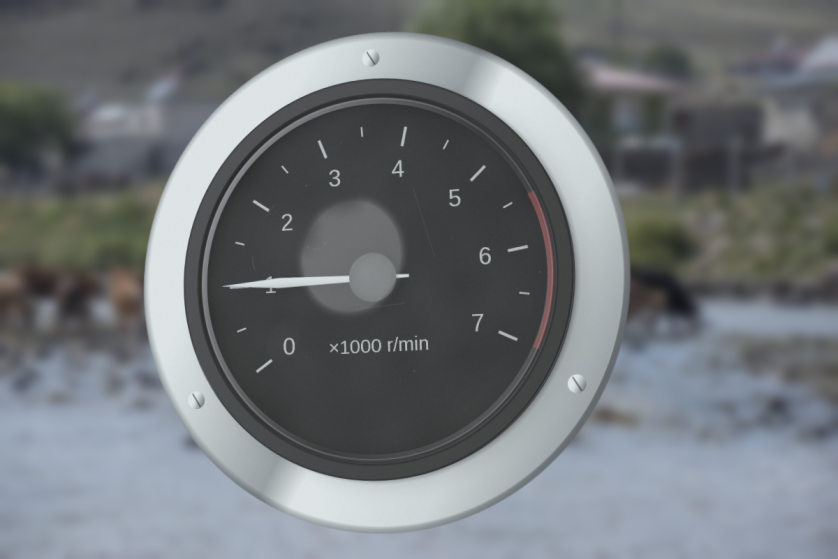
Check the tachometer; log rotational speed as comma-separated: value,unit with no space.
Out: 1000,rpm
